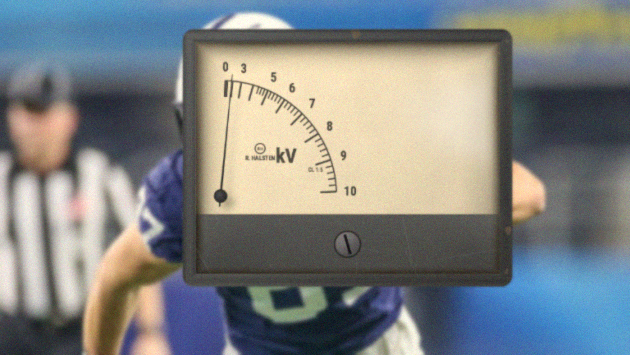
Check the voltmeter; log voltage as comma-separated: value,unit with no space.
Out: 2,kV
